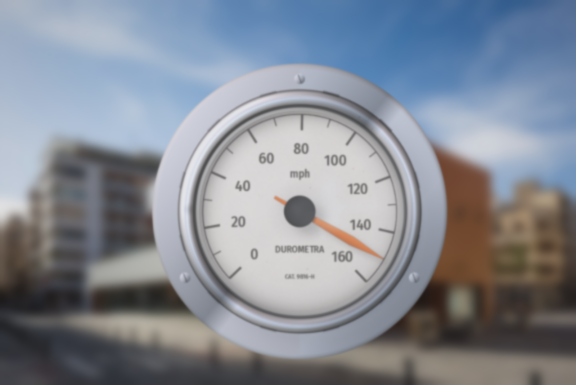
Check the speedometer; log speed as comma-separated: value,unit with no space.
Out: 150,mph
